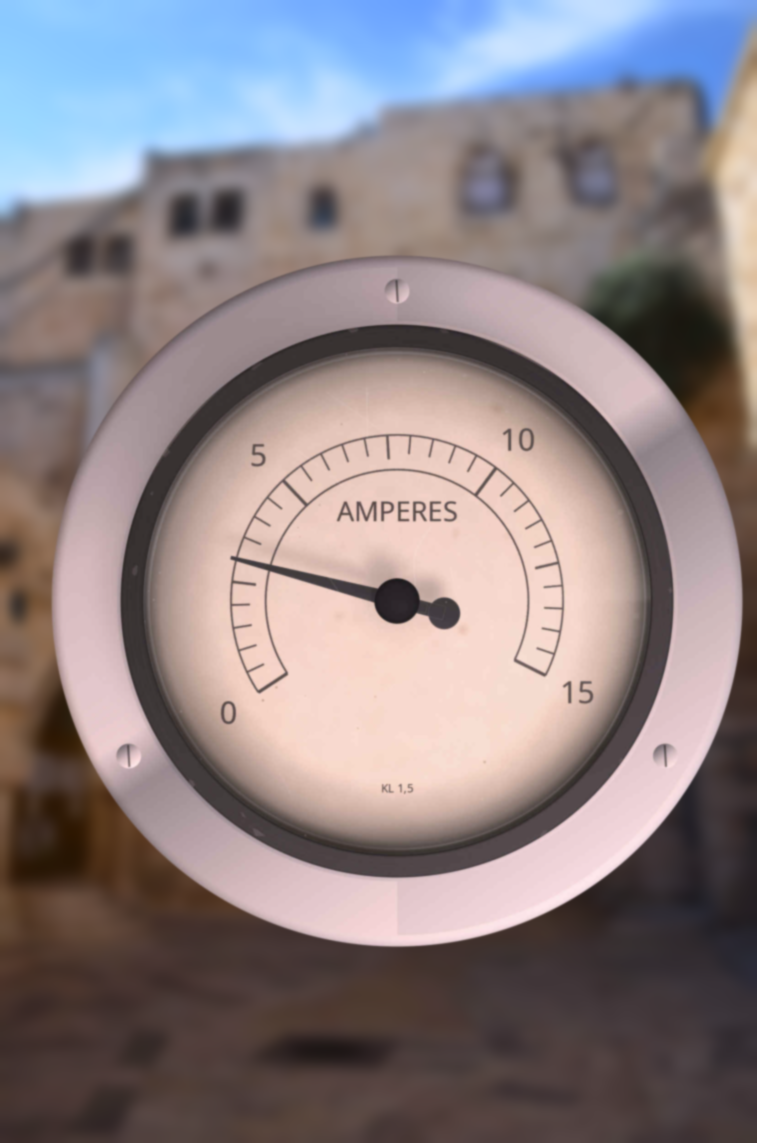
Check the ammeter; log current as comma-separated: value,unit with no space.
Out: 3,A
